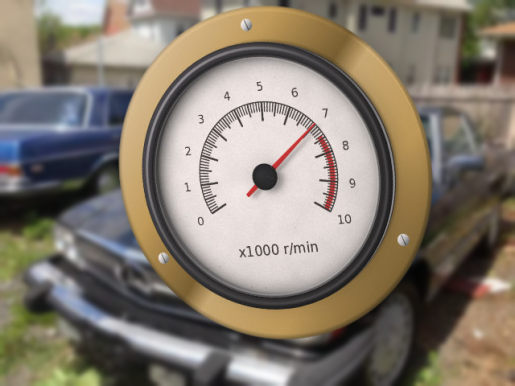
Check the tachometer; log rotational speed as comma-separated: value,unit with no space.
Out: 7000,rpm
